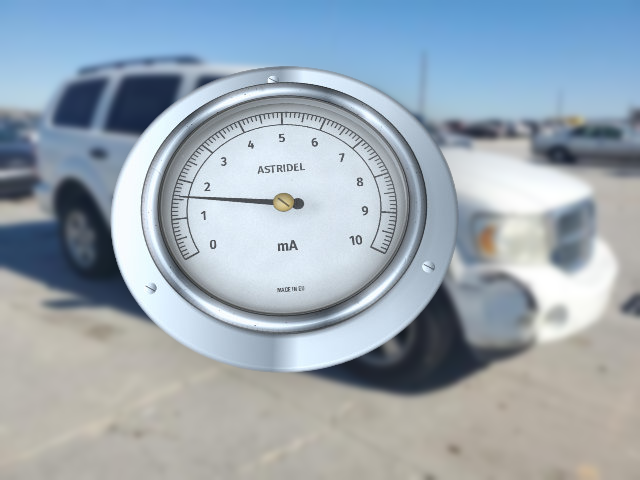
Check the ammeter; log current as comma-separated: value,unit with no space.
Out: 1.5,mA
